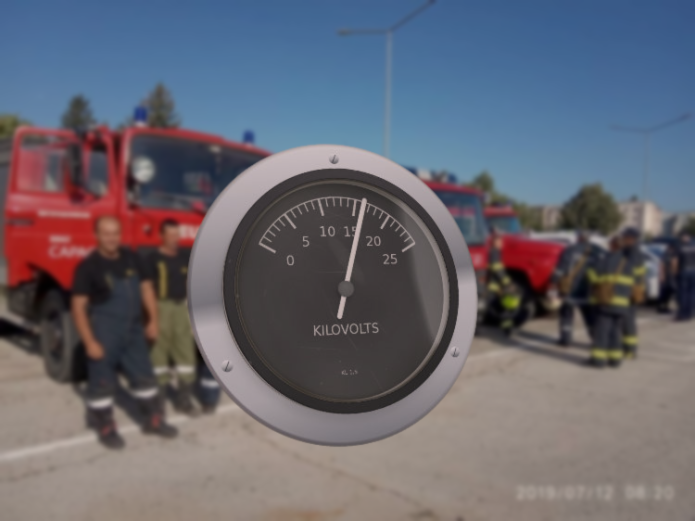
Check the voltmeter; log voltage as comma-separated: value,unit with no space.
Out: 16,kV
